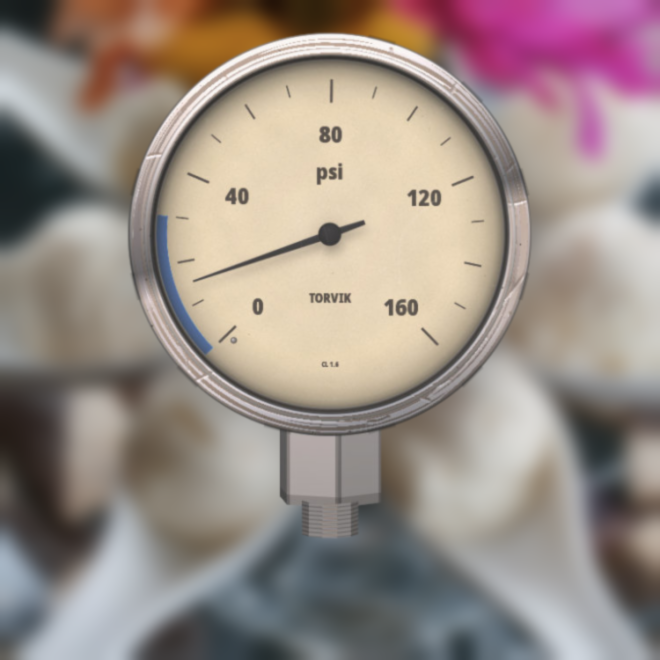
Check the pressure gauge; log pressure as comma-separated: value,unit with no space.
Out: 15,psi
